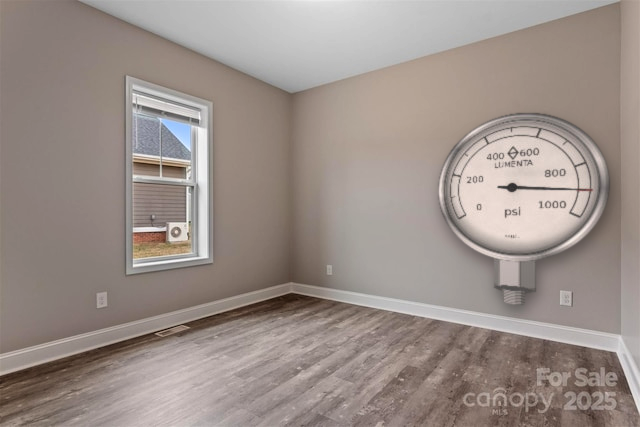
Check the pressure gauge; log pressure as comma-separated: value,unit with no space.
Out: 900,psi
